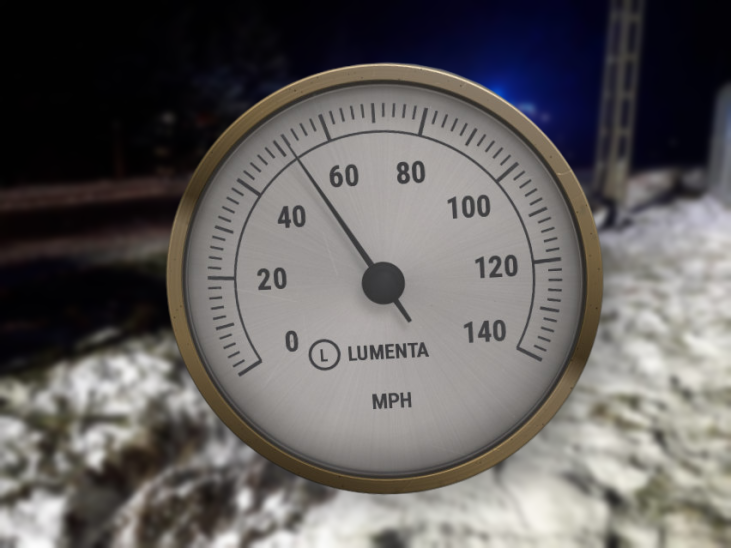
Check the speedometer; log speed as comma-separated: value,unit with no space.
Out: 52,mph
